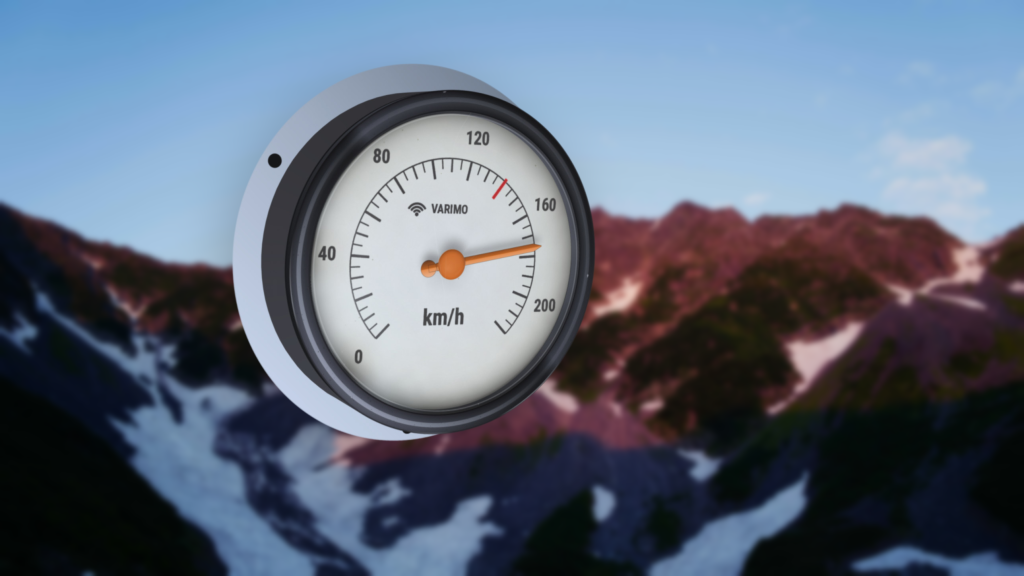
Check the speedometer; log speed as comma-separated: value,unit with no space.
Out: 175,km/h
